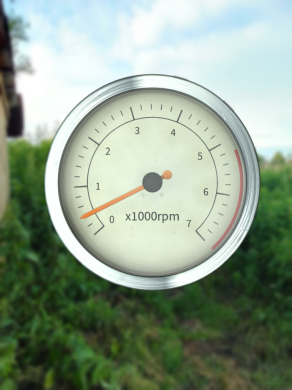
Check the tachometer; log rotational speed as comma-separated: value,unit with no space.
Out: 400,rpm
